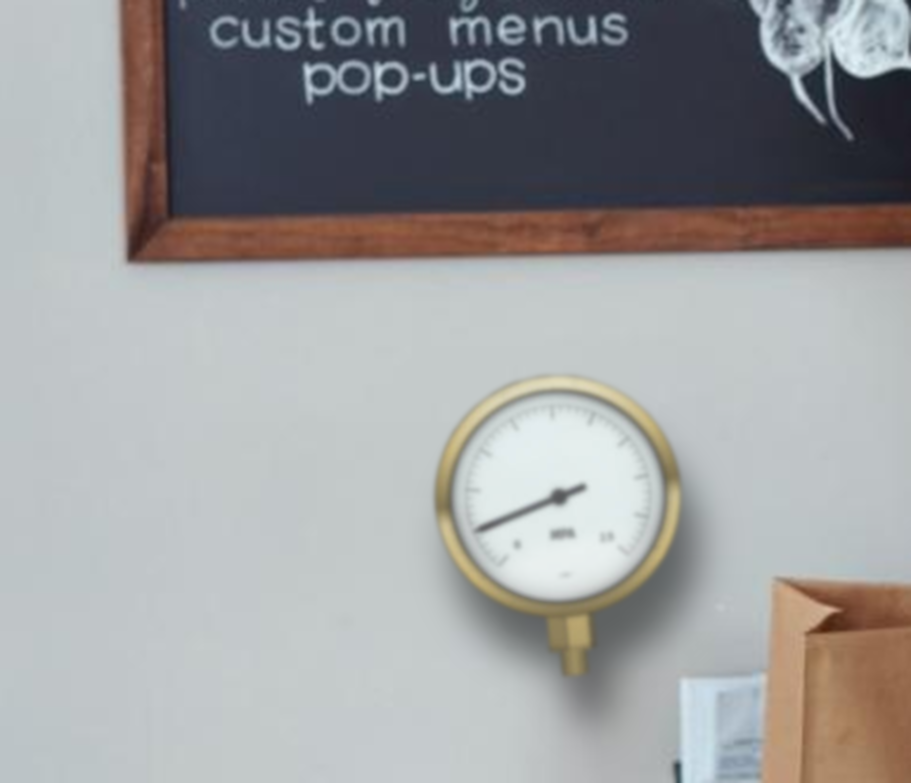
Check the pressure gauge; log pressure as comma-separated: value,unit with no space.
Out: 0.25,MPa
